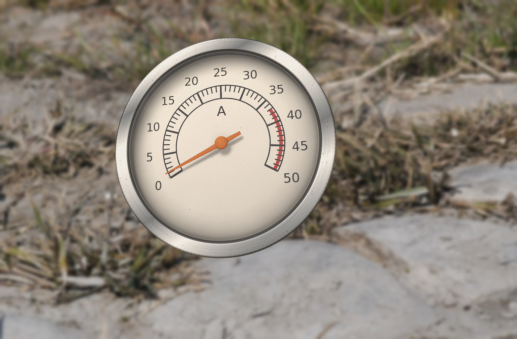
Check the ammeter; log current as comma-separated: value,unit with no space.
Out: 1,A
